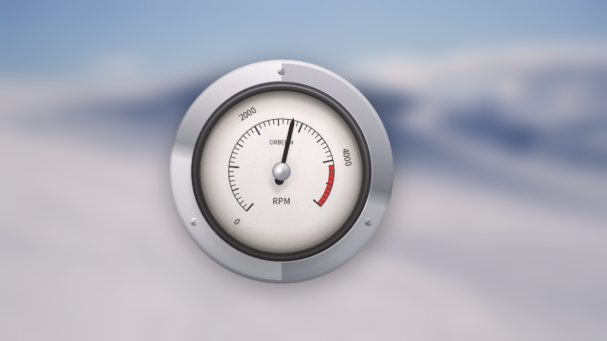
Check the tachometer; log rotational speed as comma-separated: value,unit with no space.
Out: 2800,rpm
